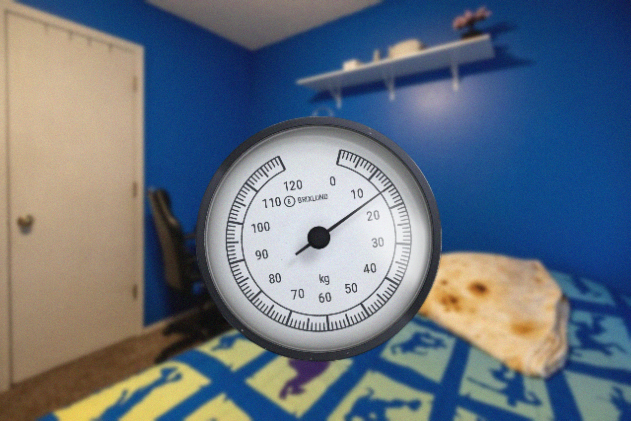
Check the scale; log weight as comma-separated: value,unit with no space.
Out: 15,kg
